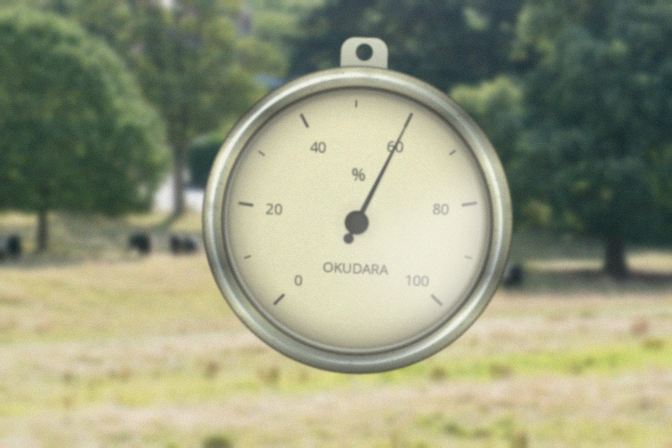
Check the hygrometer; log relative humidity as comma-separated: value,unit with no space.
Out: 60,%
